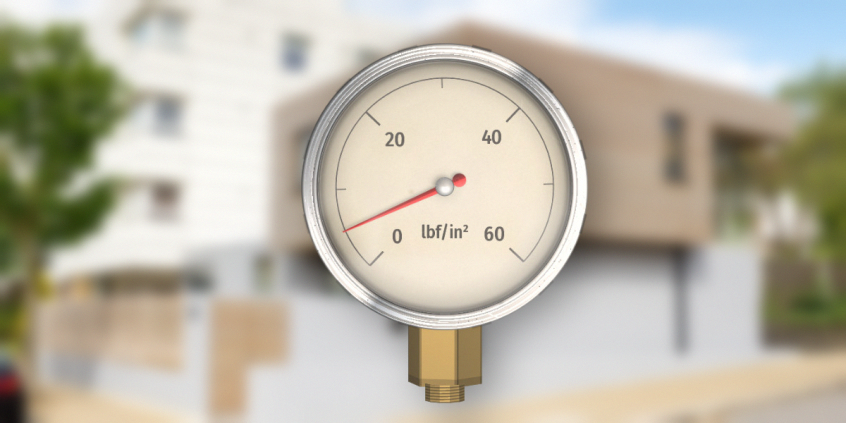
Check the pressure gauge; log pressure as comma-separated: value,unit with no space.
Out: 5,psi
